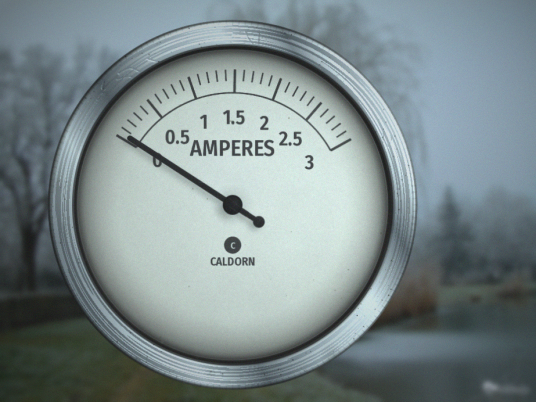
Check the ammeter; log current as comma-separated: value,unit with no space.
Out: 0.05,A
